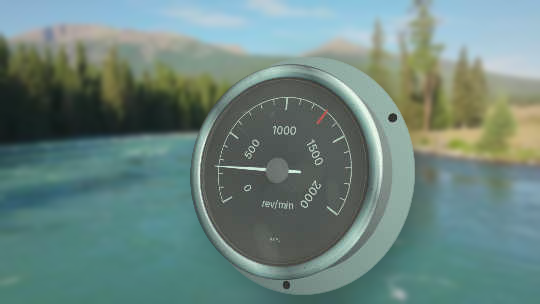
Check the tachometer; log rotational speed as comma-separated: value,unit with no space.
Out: 250,rpm
